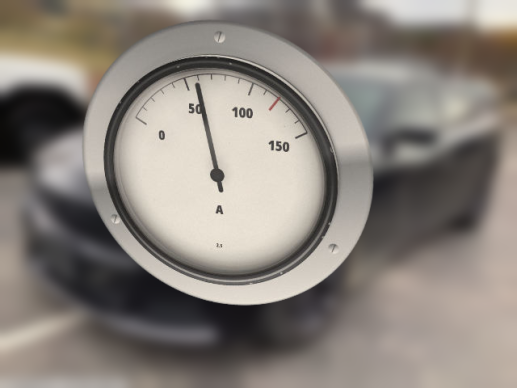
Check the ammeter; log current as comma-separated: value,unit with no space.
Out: 60,A
